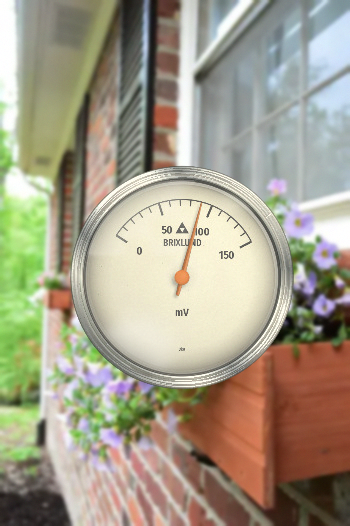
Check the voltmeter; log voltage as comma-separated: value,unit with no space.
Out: 90,mV
